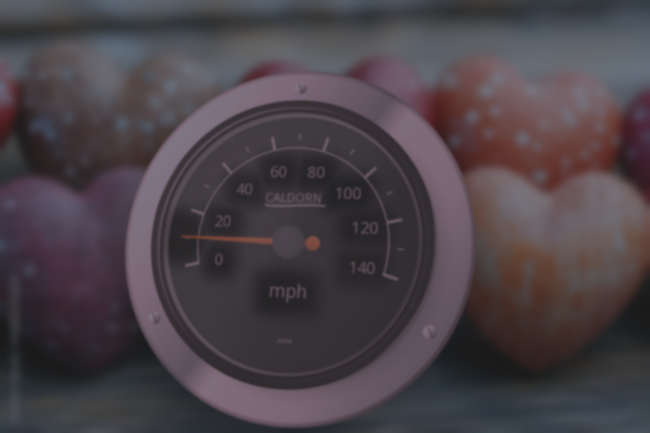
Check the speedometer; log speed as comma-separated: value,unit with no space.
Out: 10,mph
